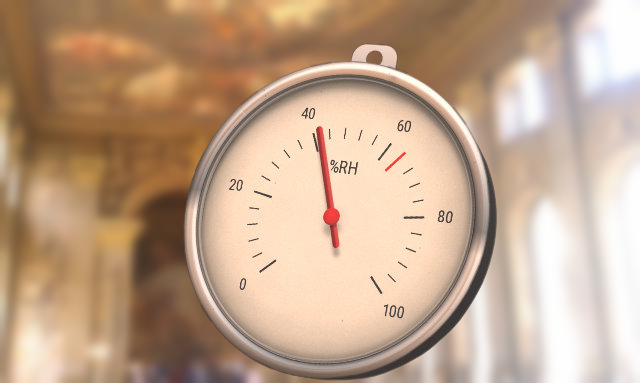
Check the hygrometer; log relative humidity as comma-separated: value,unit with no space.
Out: 42,%
